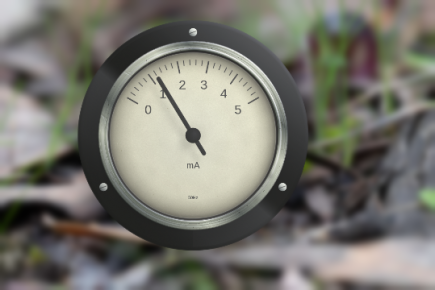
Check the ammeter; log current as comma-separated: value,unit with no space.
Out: 1.2,mA
